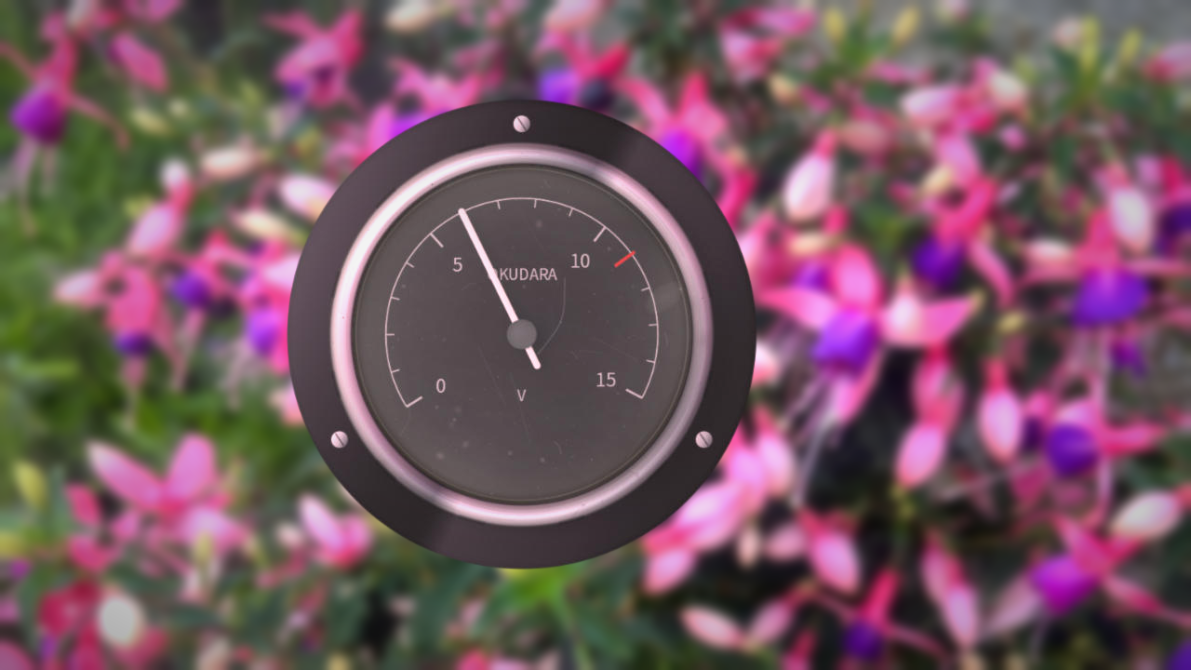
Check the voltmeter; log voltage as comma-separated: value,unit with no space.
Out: 6,V
